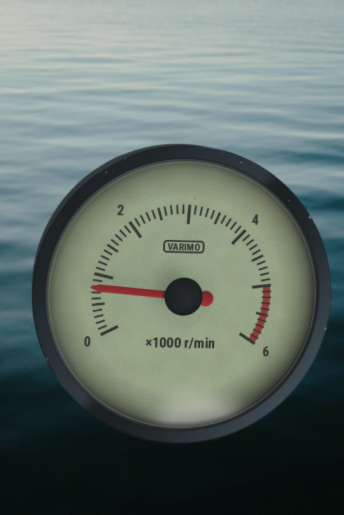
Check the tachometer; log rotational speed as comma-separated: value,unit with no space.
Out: 800,rpm
